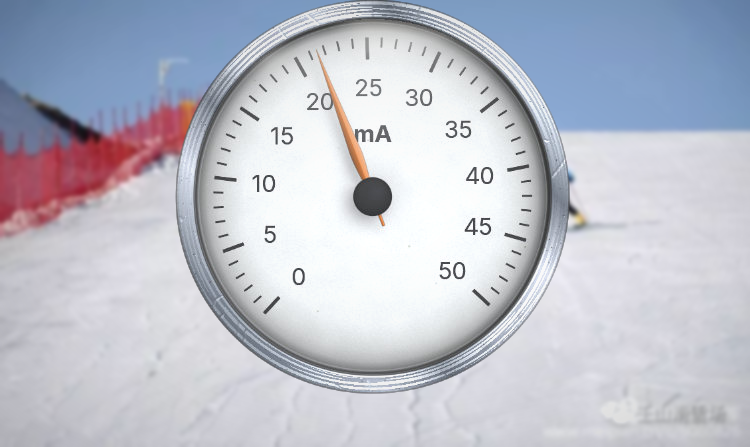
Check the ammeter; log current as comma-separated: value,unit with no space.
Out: 21.5,mA
